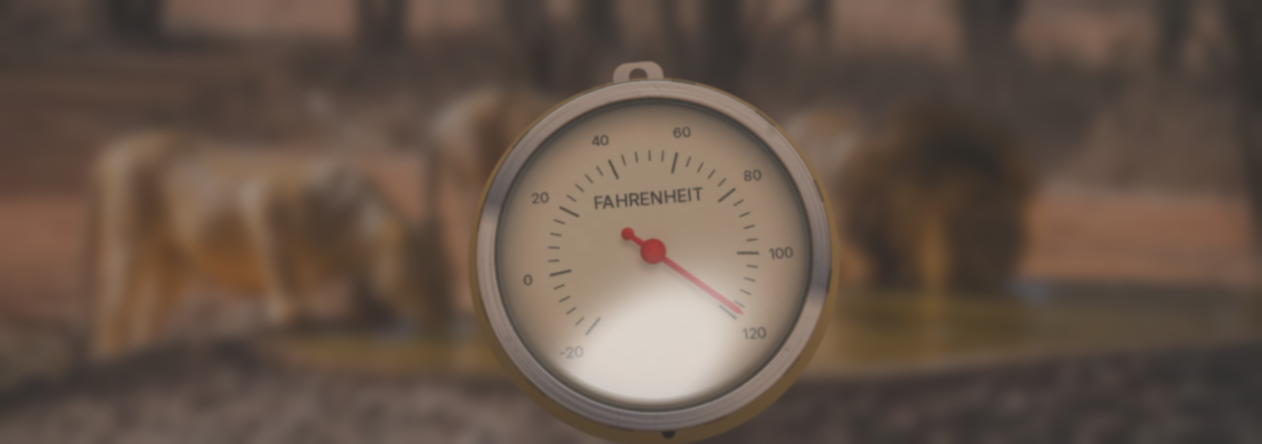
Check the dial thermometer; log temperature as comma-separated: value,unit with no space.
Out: 118,°F
